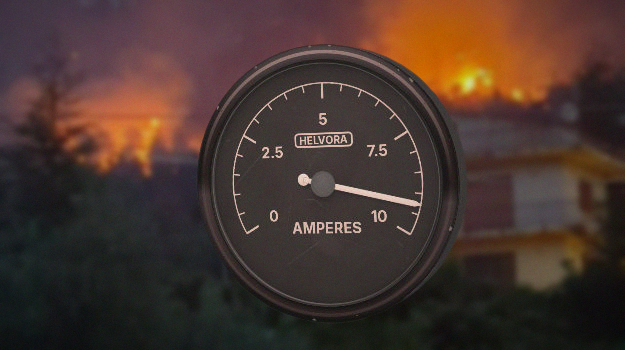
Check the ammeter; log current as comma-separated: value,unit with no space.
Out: 9.25,A
